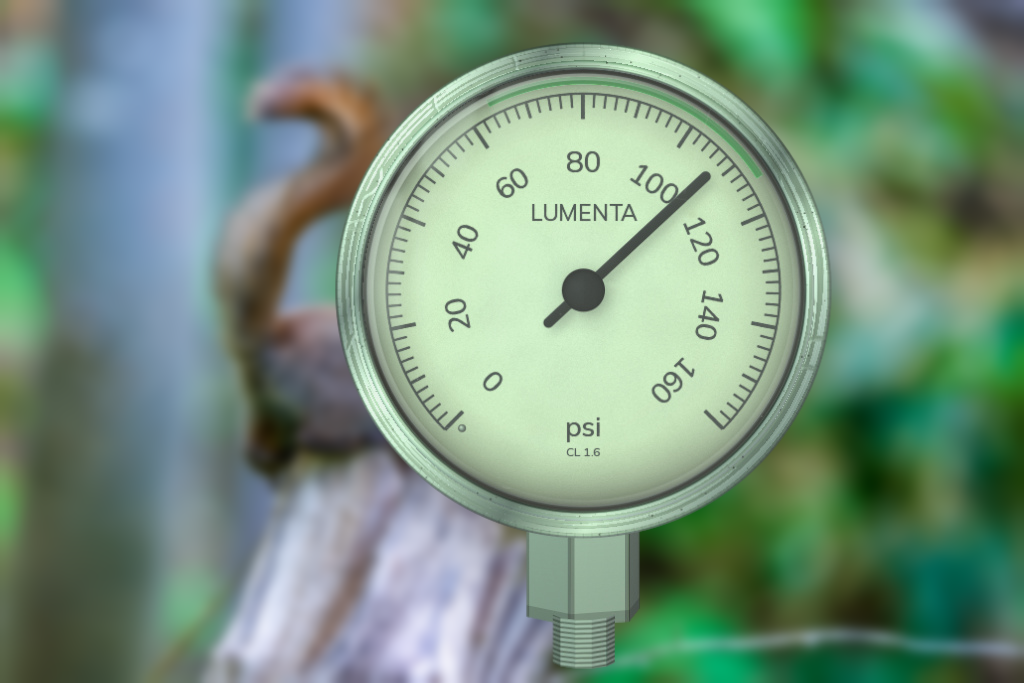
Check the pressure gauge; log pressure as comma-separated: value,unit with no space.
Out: 108,psi
